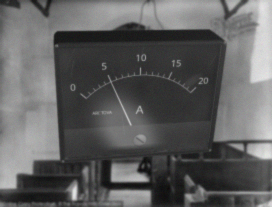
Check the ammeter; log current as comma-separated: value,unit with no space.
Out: 5,A
